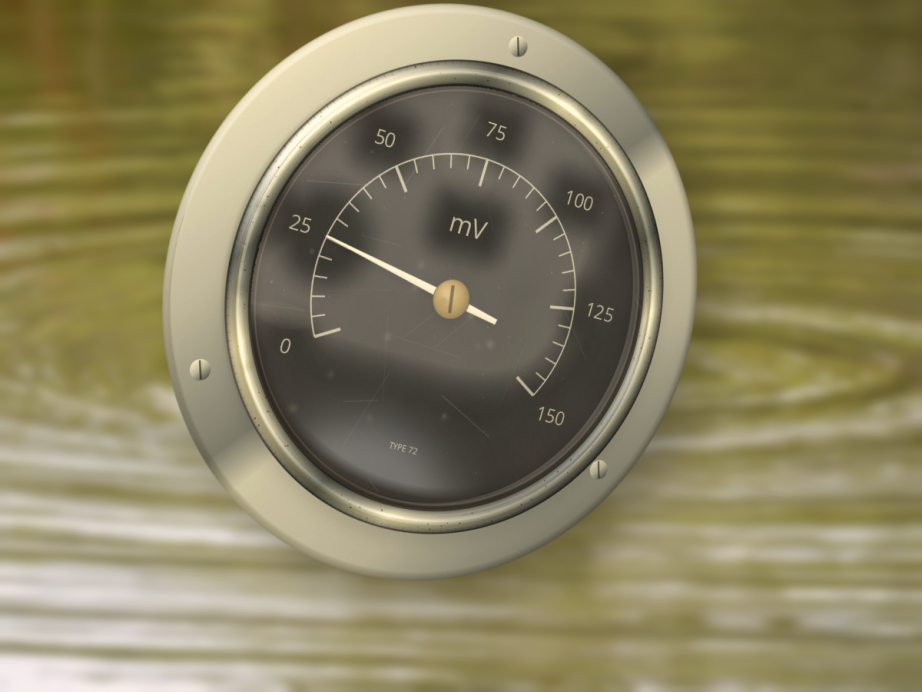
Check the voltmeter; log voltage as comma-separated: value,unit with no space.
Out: 25,mV
